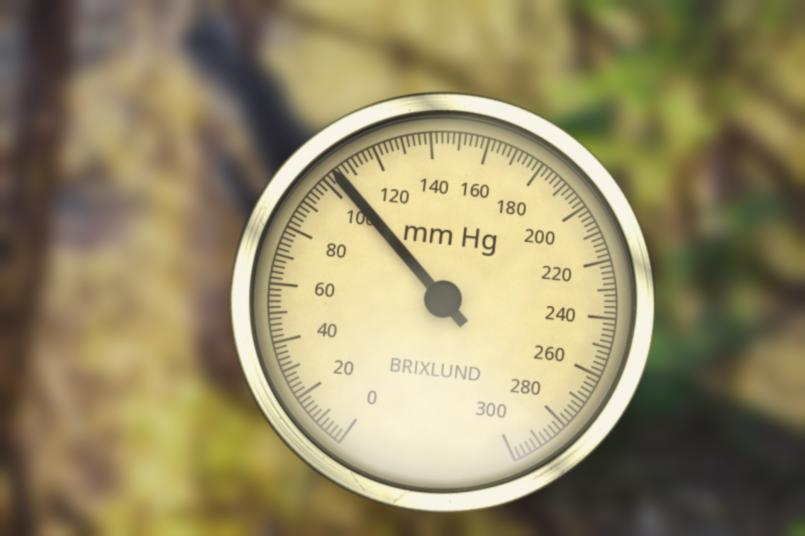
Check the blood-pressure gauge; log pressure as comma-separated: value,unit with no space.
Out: 104,mmHg
